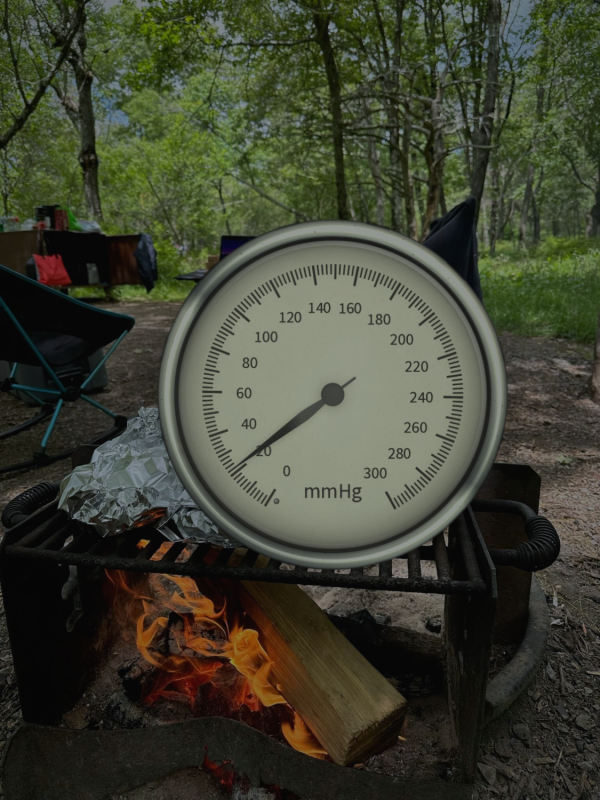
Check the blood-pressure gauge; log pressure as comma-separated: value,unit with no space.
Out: 22,mmHg
